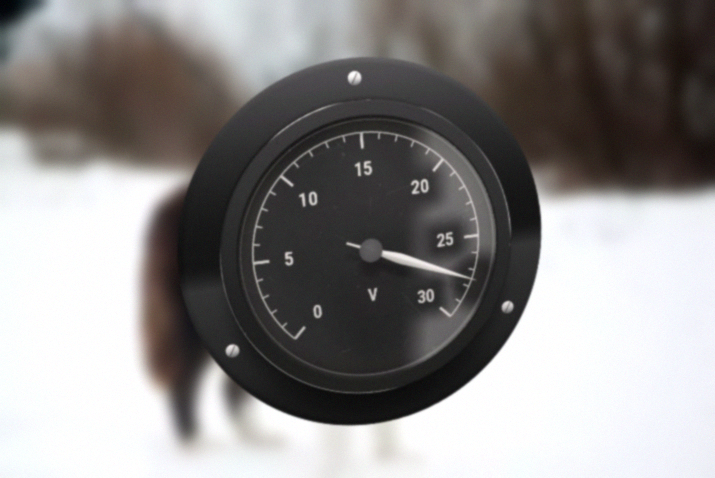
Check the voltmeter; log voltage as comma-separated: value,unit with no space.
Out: 27.5,V
